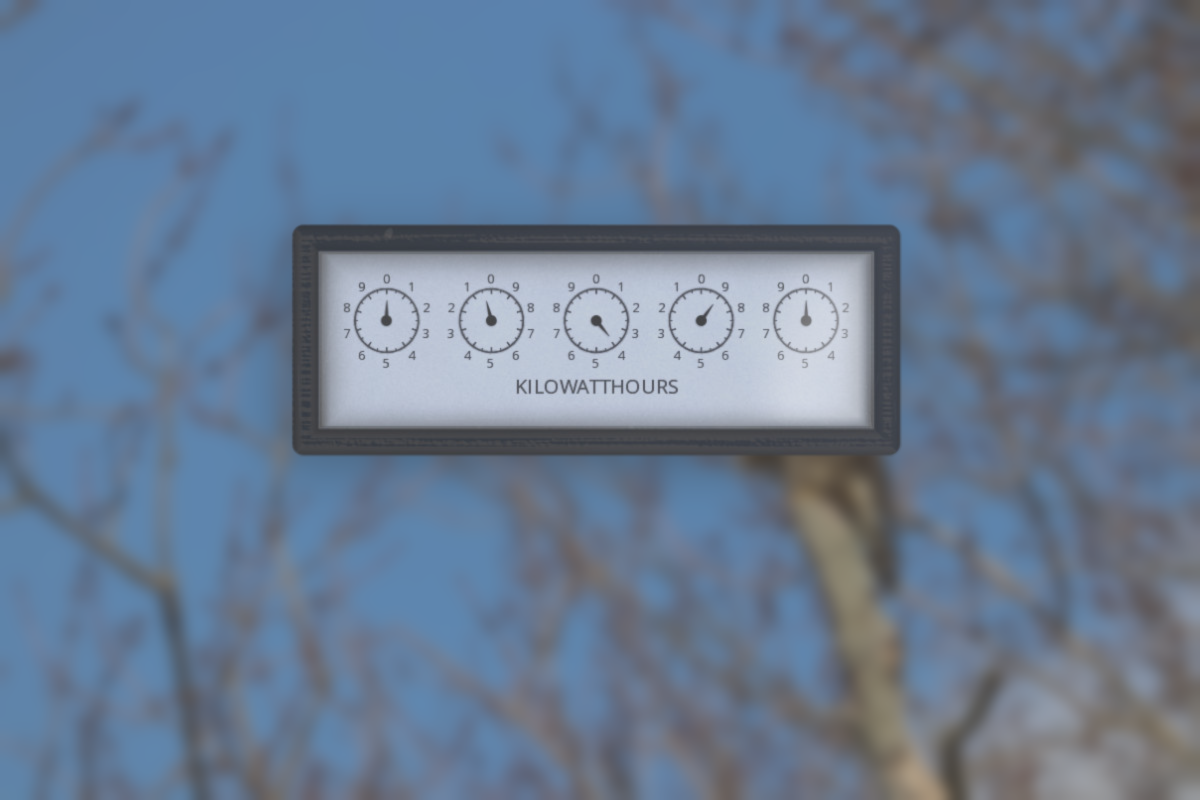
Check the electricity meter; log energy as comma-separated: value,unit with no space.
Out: 390,kWh
